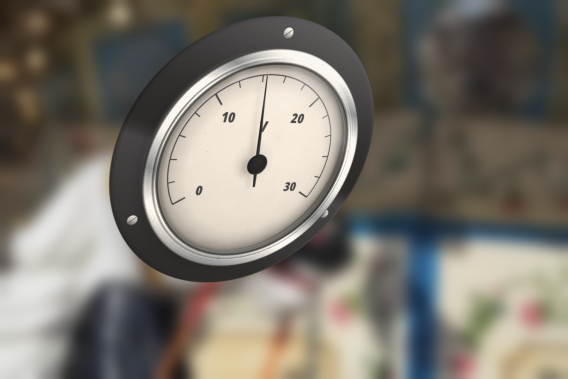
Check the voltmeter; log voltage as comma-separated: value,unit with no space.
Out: 14,V
